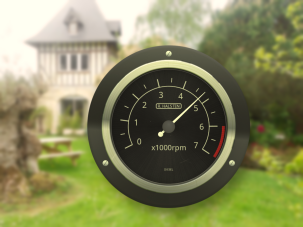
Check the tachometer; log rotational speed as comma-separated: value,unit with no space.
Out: 4750,rpm
